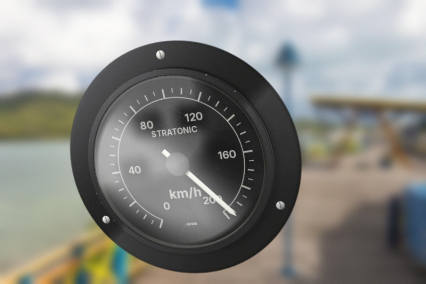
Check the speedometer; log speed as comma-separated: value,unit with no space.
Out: 195,km/h
